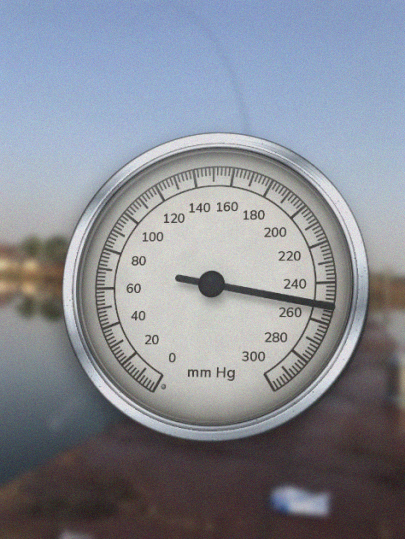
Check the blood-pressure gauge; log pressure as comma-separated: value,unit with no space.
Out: 252,mmHg
